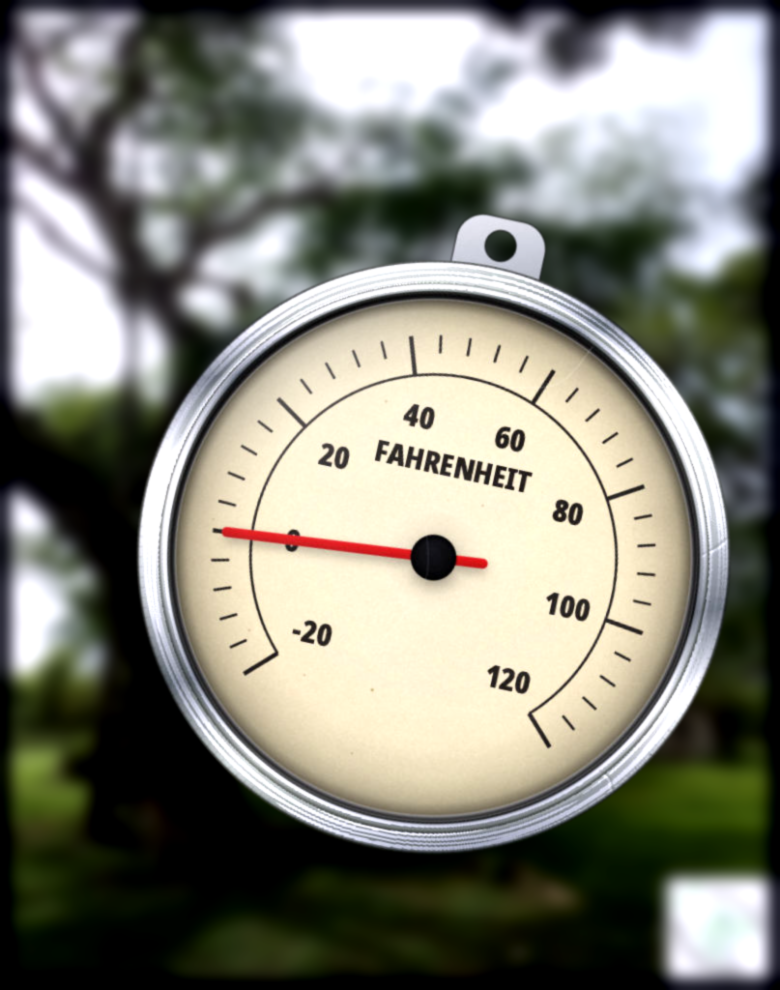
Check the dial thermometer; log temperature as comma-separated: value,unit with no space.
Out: 0,°F
